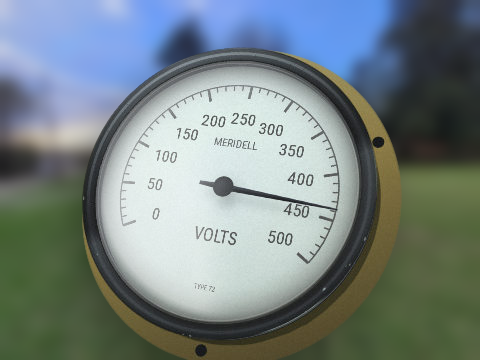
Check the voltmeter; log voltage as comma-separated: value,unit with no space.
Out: 440,V
